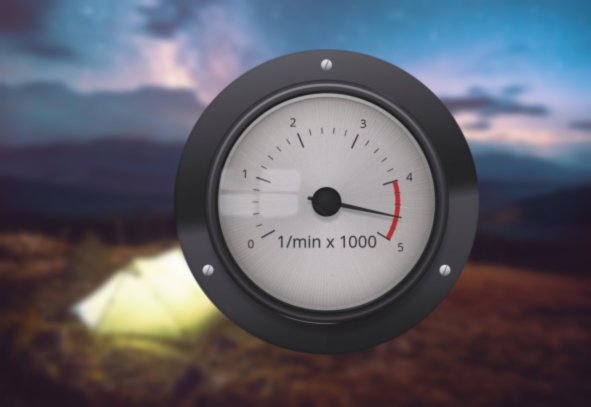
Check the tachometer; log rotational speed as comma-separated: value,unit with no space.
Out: 4600,rpm
